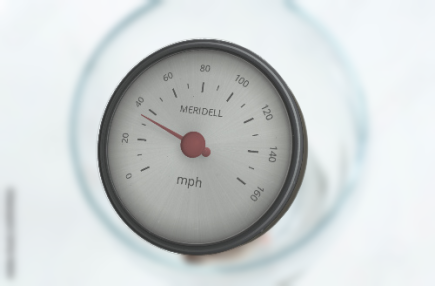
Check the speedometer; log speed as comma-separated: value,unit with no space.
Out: 35,mph
